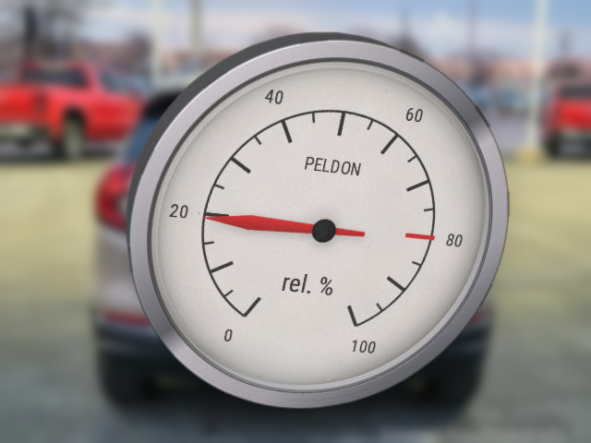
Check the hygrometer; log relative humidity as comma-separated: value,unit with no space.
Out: 20,%
